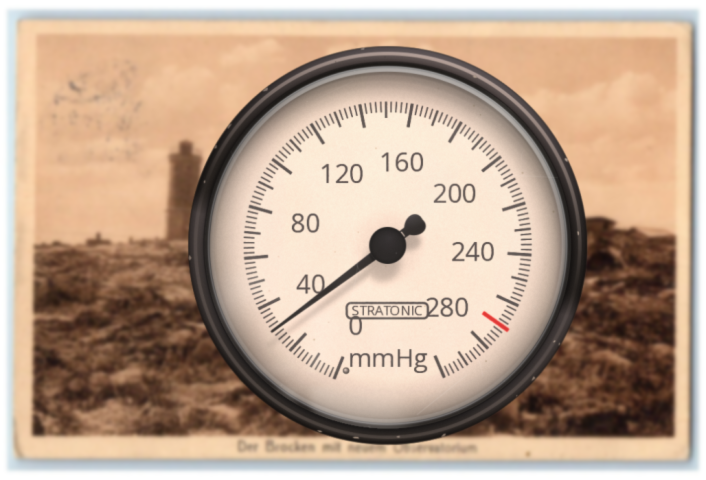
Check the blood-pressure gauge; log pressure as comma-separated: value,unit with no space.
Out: 30,mmHg
